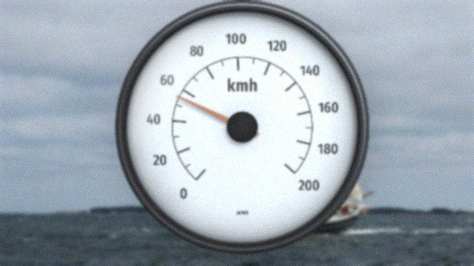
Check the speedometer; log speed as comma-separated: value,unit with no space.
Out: 55,km/h
